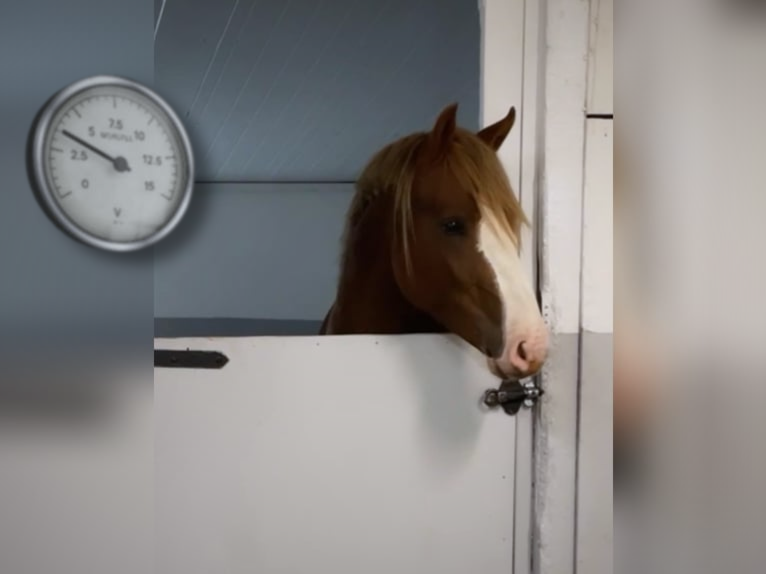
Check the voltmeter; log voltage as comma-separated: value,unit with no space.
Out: 3.5,V
